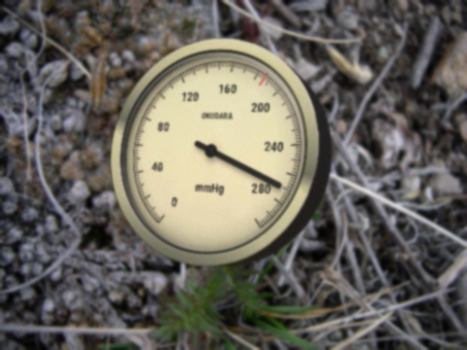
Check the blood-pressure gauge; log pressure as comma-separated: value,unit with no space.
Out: 270,mmHg
